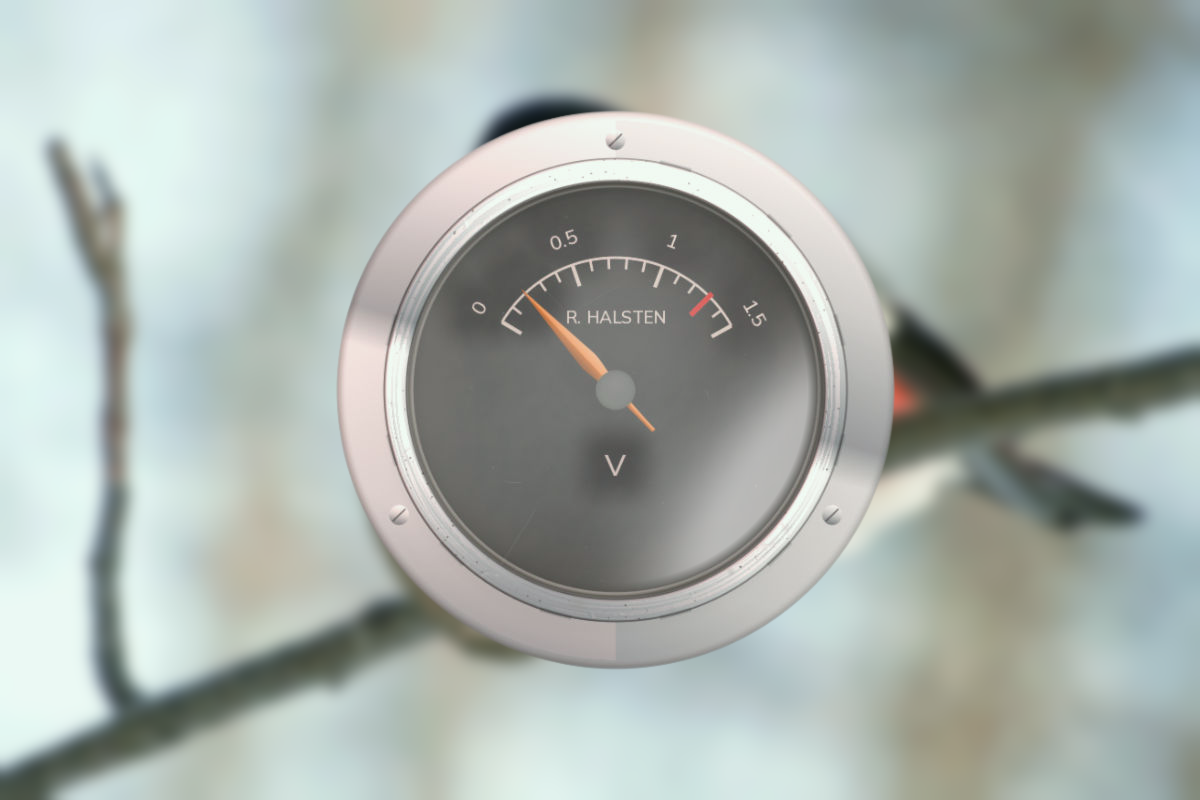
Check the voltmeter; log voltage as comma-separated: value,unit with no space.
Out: 0.2,V
